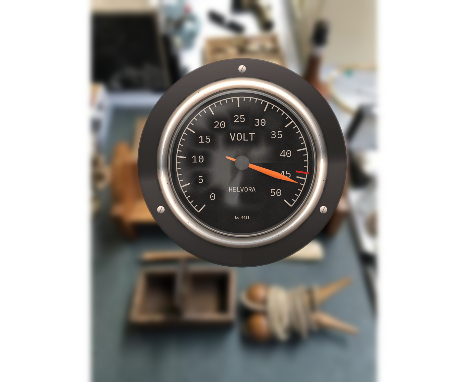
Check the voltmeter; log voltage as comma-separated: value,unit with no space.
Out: 46,V
